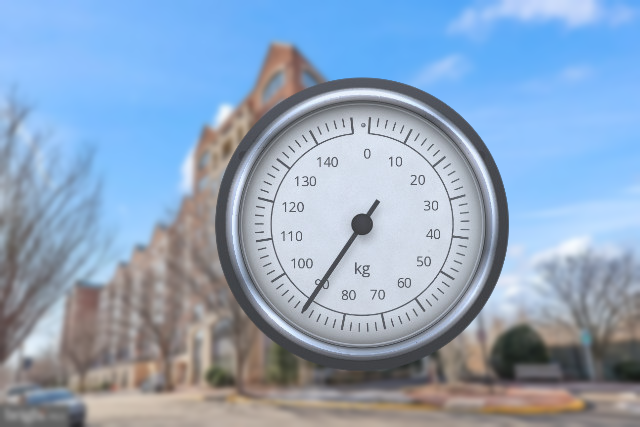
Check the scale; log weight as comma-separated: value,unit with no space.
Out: 90,kg
